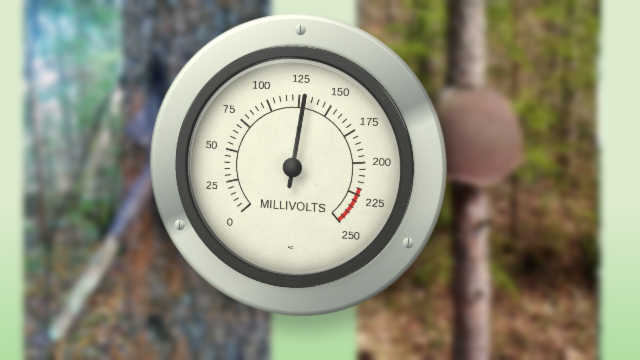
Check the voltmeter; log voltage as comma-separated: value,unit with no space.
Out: 130,mV
